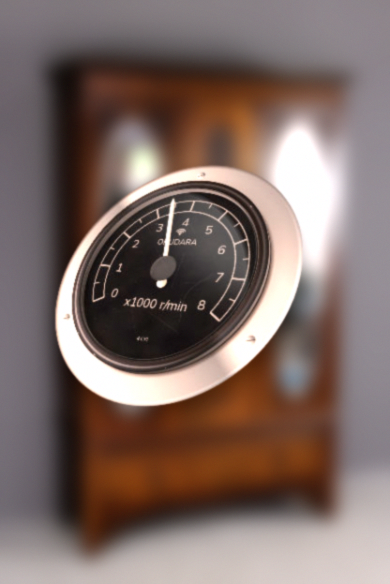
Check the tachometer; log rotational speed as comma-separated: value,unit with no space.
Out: 3500,rpm
